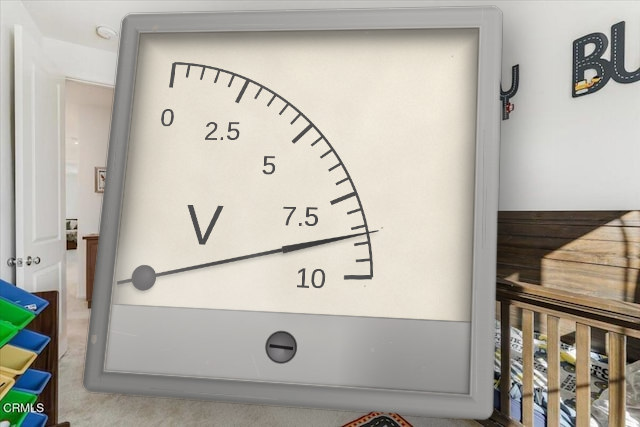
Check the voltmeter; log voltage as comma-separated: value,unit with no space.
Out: 8.75,V
